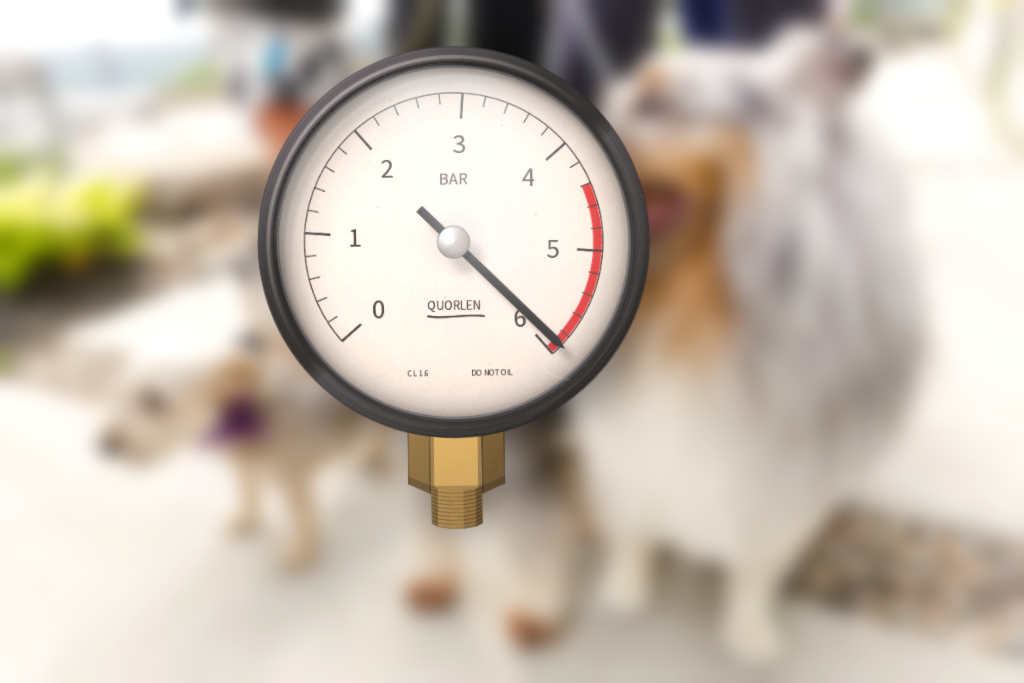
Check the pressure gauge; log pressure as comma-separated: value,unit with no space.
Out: 5.9,bar
